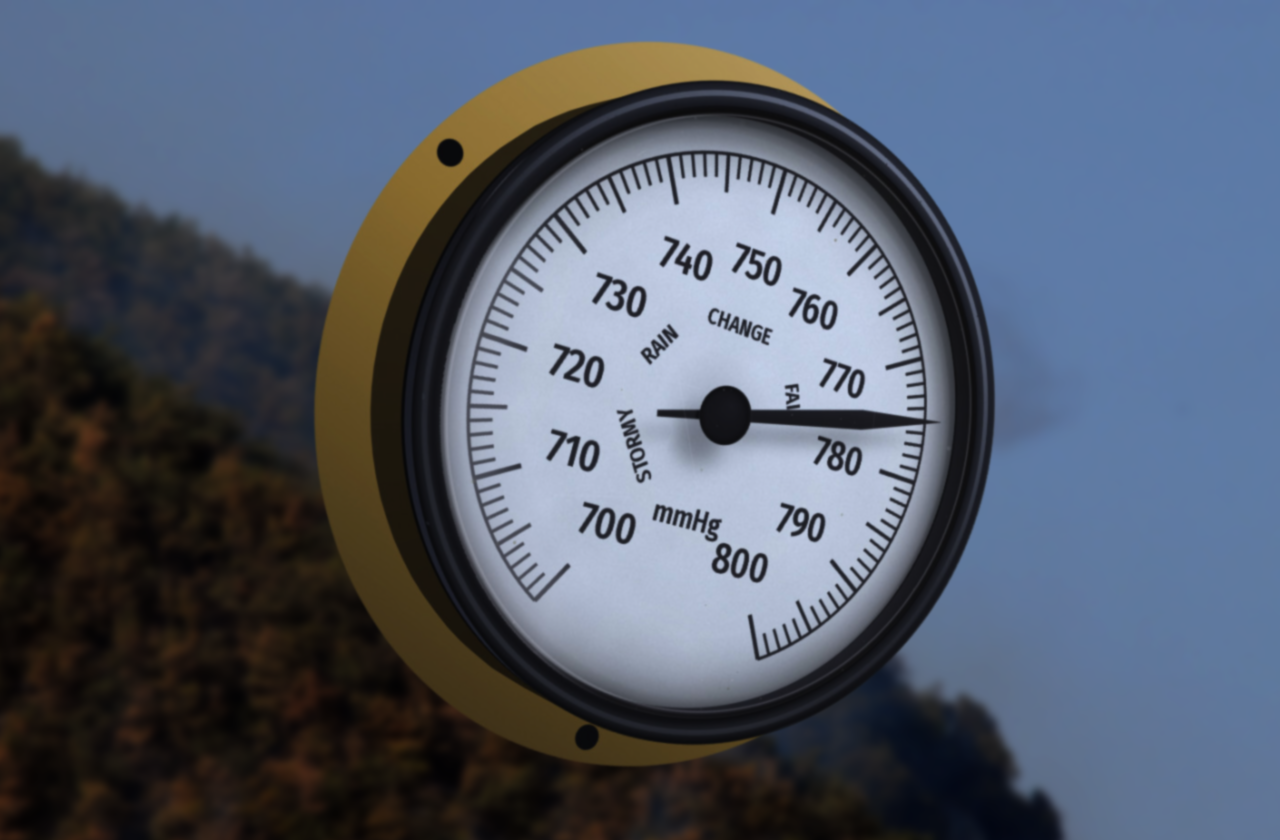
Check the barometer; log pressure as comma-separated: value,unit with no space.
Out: 775,mmHg
